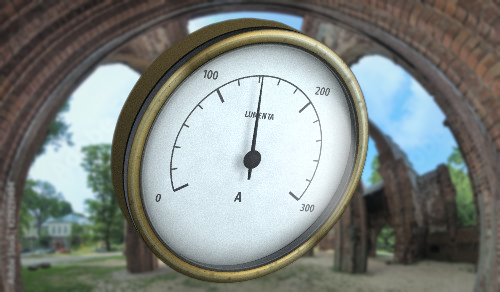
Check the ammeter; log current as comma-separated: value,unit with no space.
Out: 140,A
